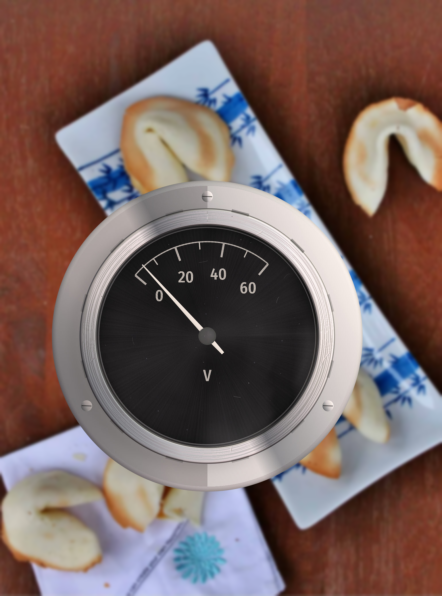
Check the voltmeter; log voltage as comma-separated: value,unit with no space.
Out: 5,V
